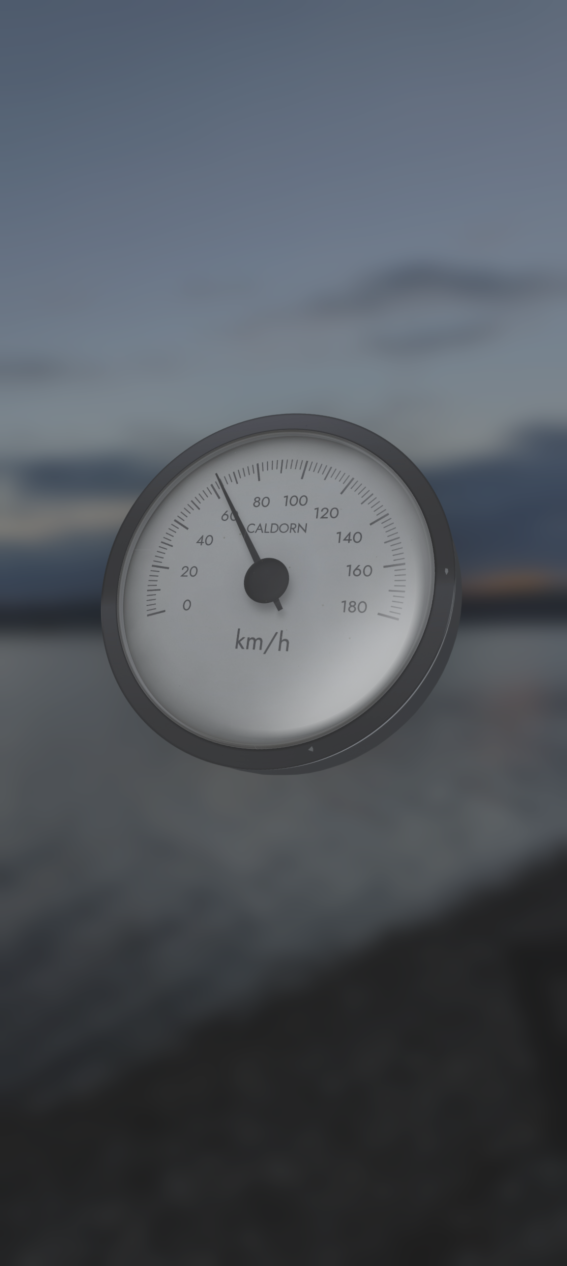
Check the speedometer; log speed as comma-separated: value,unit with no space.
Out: 64,km/h
